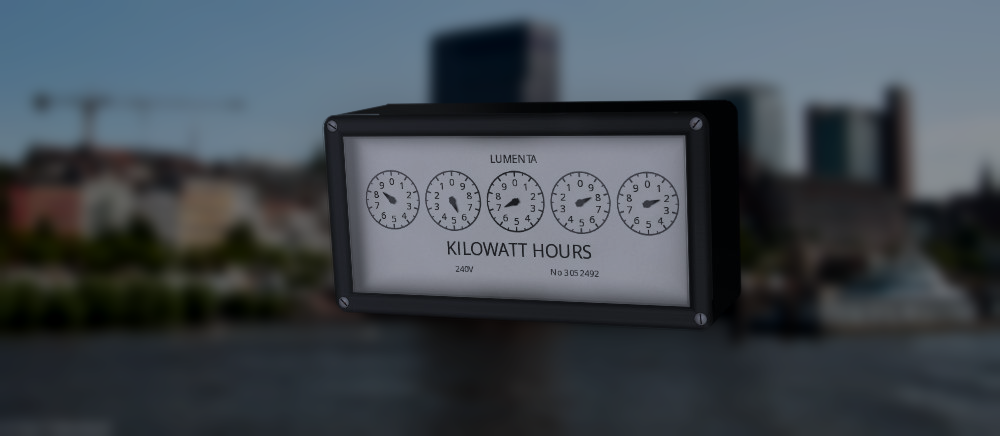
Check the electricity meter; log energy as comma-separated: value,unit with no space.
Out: 85682,kWh
